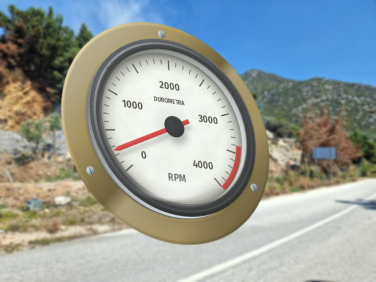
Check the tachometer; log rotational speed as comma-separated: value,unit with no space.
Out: 250,rpm
